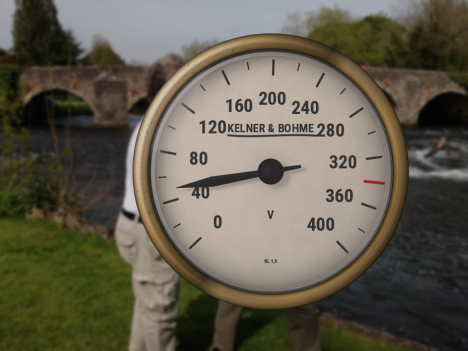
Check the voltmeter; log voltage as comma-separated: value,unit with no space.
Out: 50,V
